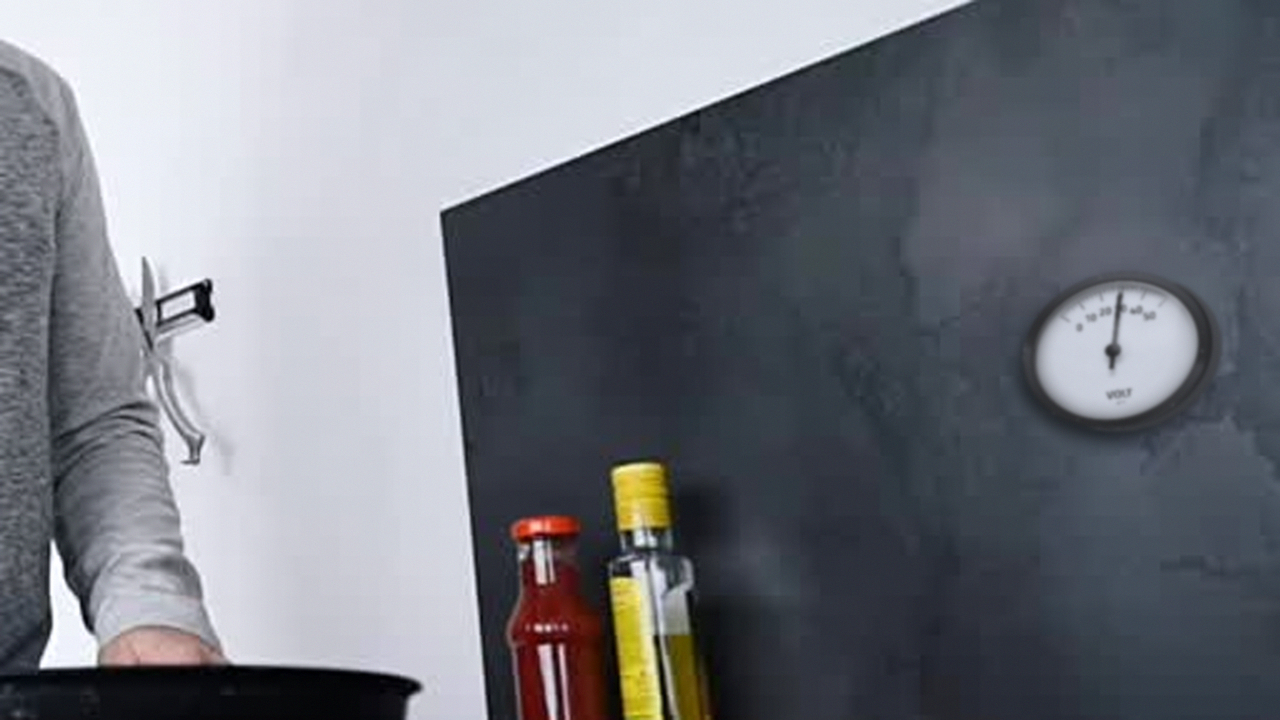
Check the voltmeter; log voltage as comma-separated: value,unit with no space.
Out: 30,V
